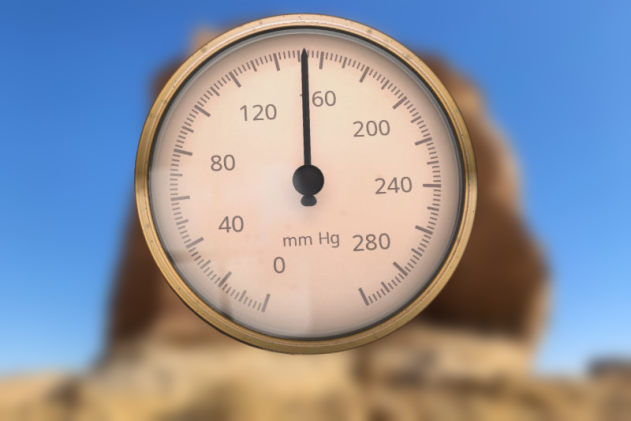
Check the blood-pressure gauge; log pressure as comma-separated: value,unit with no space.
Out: 152,mmHg
